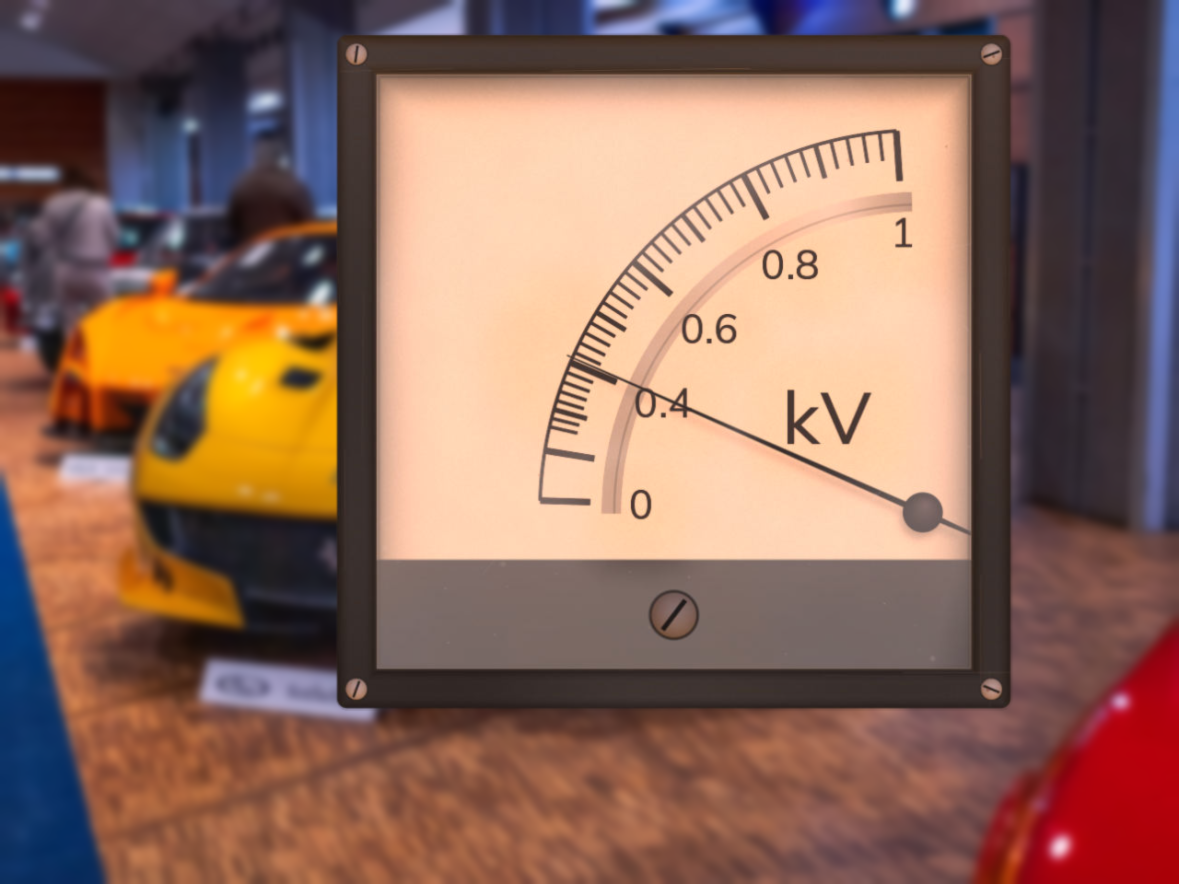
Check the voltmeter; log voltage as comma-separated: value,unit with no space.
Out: 0.41,kV
